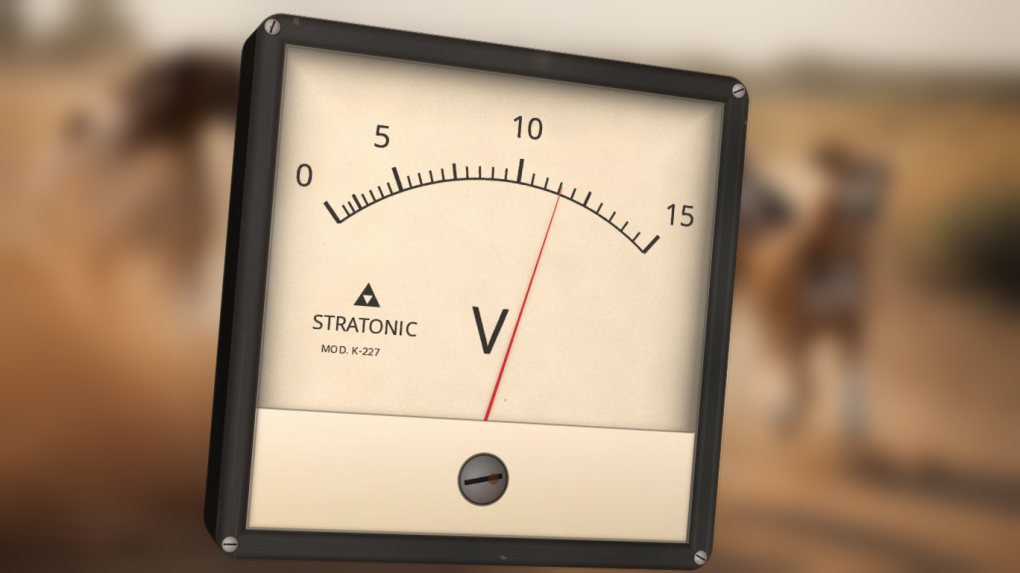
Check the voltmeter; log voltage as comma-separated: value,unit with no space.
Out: 11.5,V
